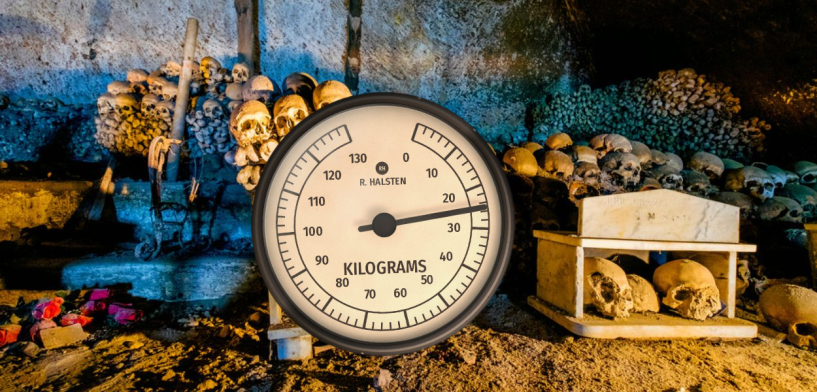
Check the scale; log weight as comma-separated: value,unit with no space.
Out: 25,kg
